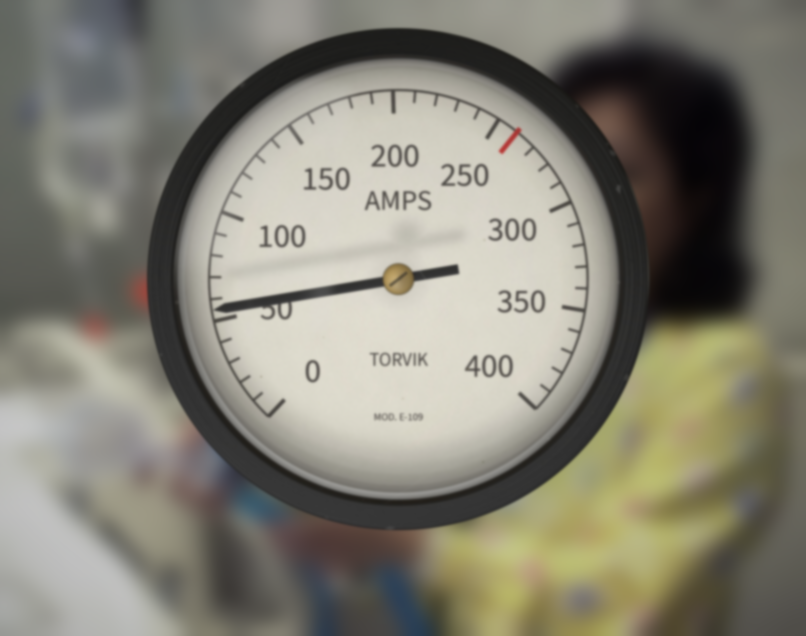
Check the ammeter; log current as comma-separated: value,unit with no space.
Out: 55,A
